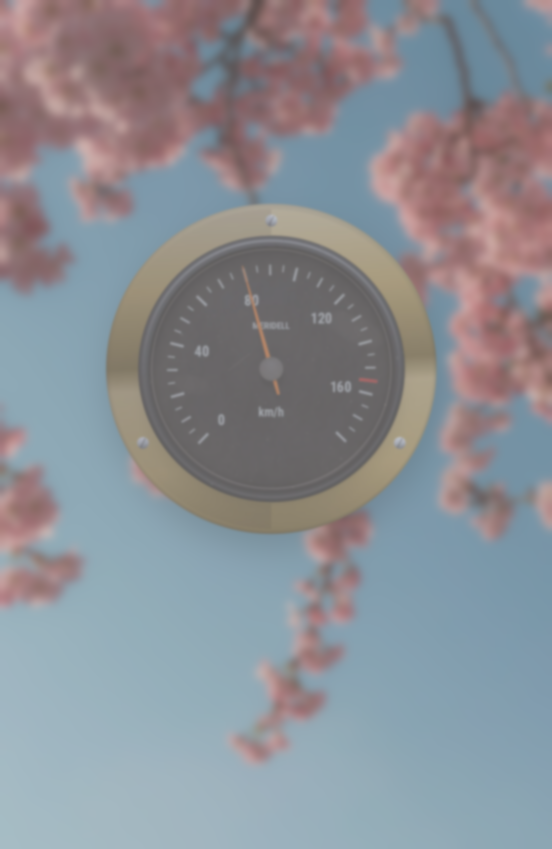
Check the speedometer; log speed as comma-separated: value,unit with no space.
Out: 80,km/h
